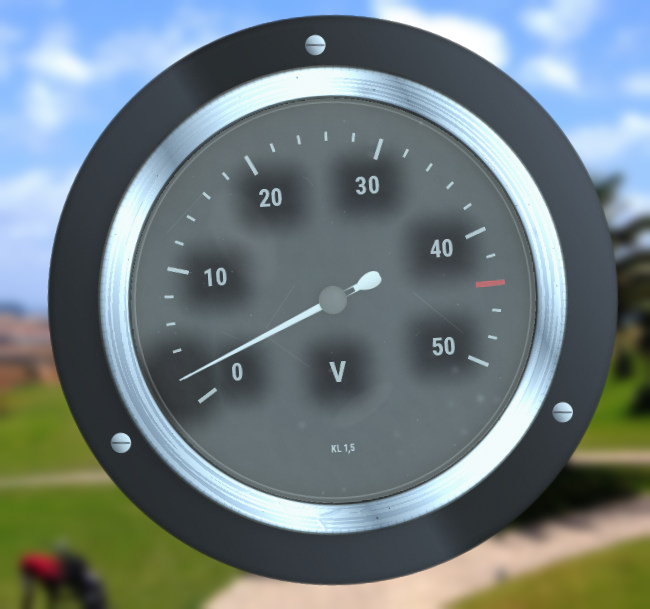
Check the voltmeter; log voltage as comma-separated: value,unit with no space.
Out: 2,V
